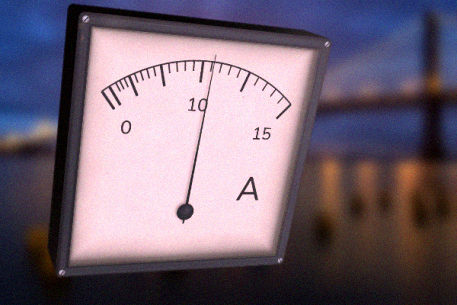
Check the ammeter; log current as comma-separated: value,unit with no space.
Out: 10.5,A
